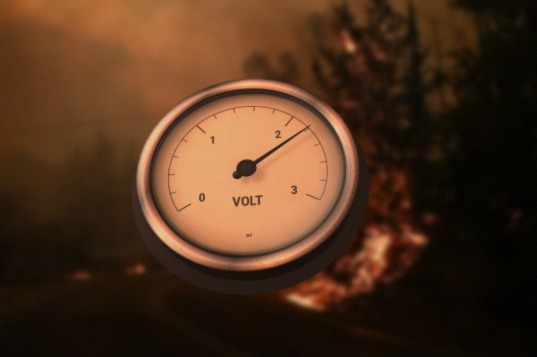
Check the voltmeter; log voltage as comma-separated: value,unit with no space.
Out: 2.2,V
